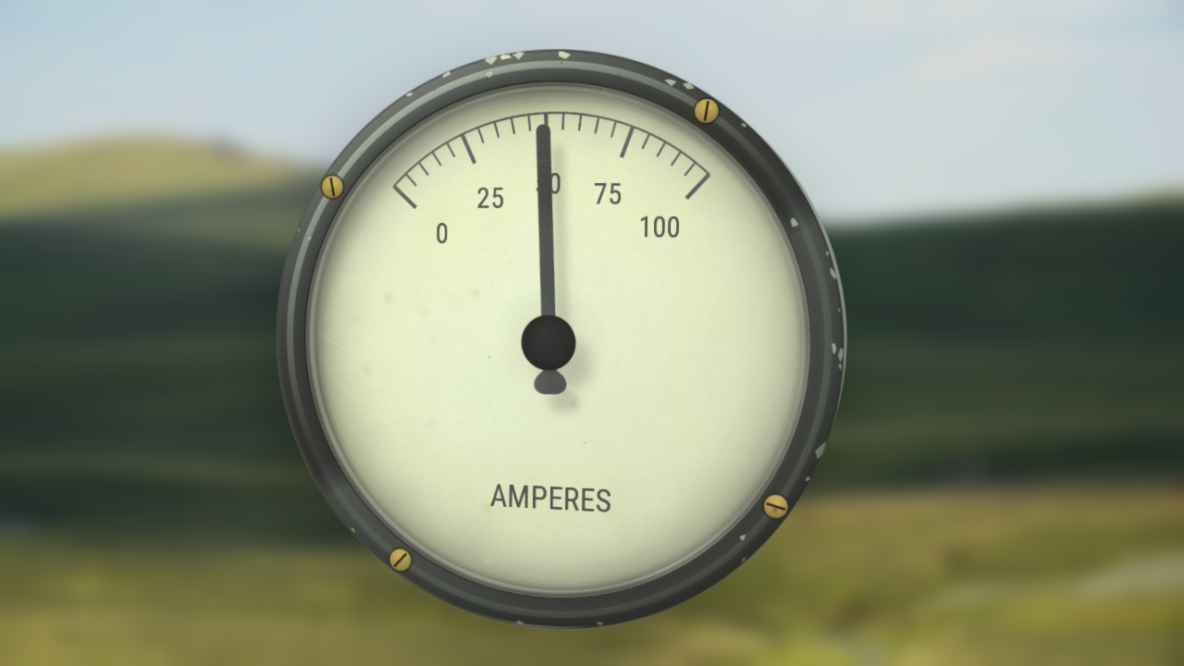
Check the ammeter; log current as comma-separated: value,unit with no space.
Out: 50,A
